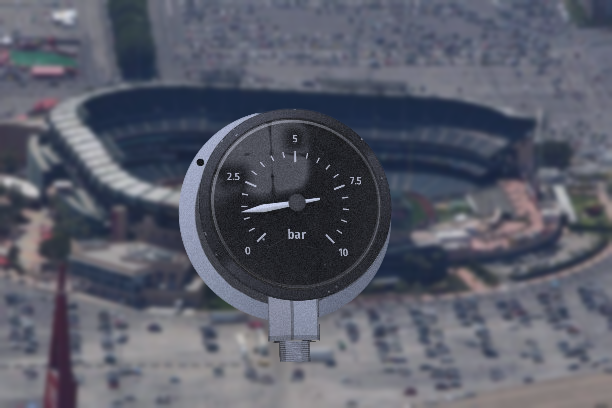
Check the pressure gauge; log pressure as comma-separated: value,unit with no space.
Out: 1.25,bar
